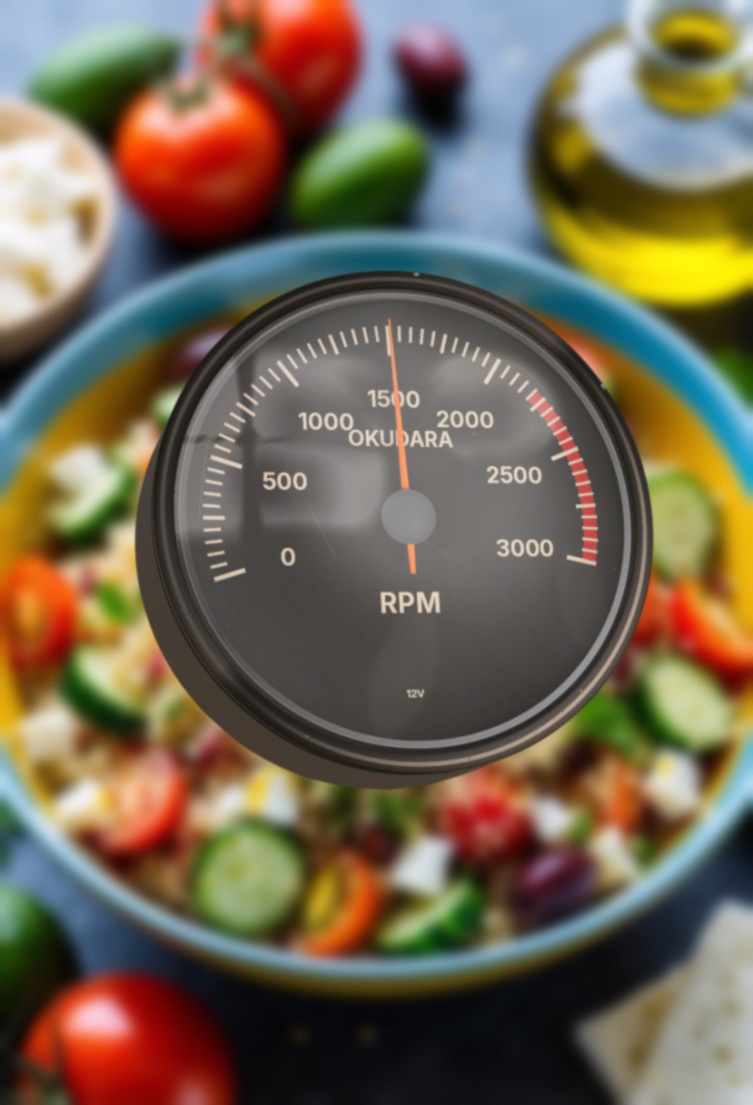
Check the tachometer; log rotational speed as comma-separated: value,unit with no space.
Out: 1500,rpm
